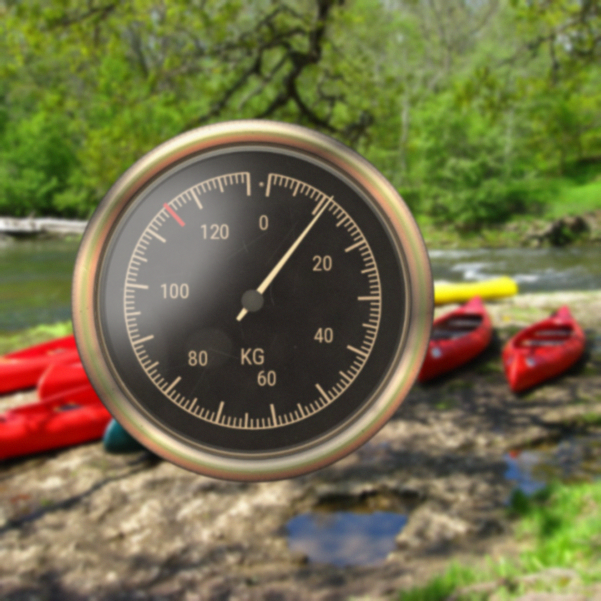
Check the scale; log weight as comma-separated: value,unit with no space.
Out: 11,kg
